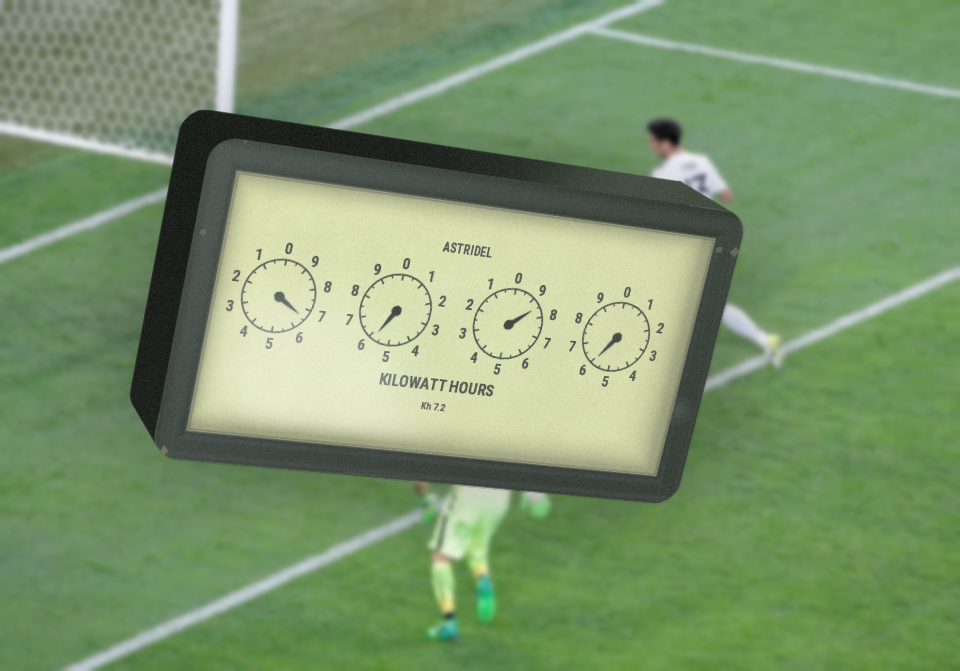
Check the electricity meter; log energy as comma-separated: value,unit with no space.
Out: 6586,kWh
